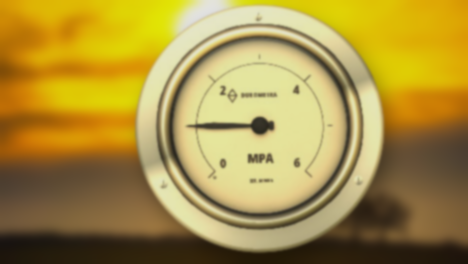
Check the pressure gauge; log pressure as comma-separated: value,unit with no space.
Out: 1,MPa
